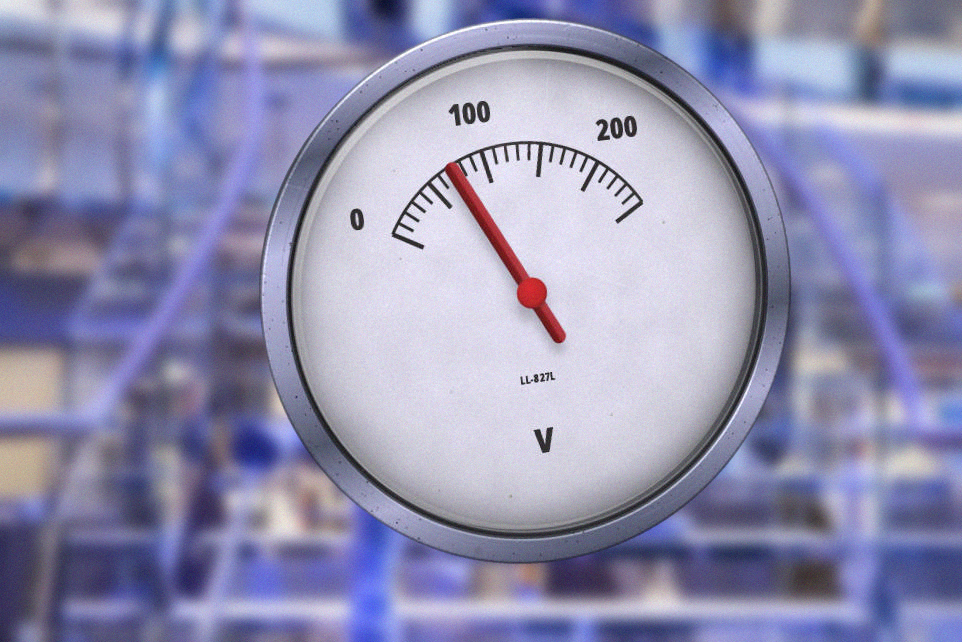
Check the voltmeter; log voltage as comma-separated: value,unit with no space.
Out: 70,V
